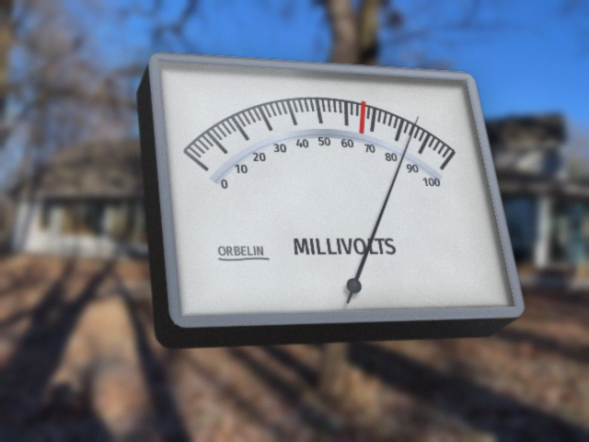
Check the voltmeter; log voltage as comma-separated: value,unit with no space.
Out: 84,mV
